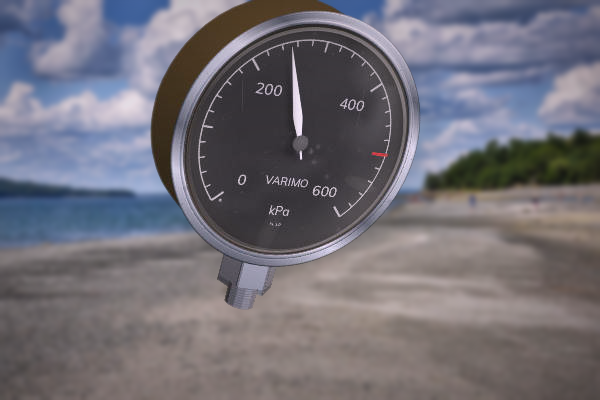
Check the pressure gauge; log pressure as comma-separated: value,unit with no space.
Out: 250,kPa
